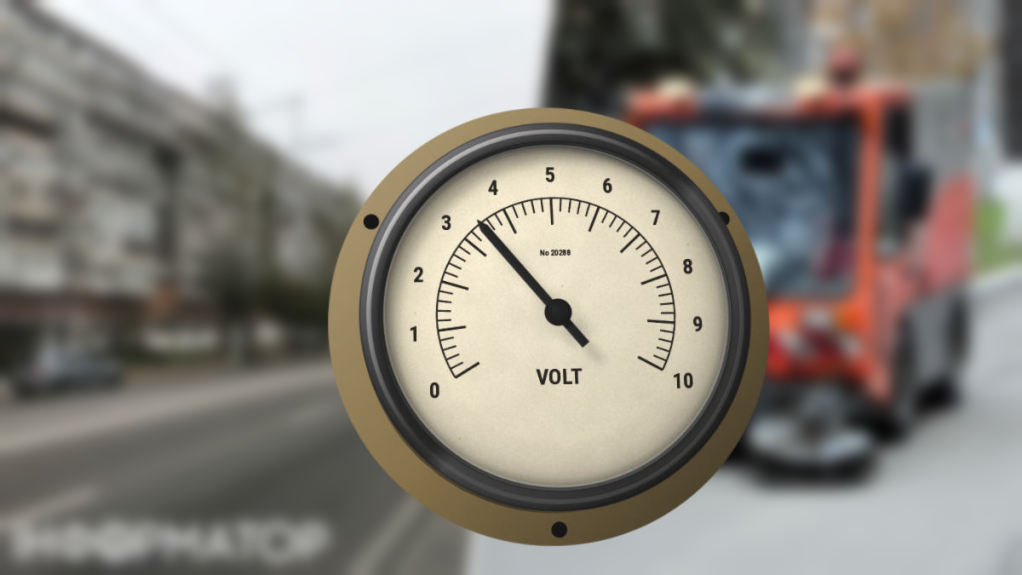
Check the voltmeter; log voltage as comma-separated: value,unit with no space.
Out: 3.4,V
